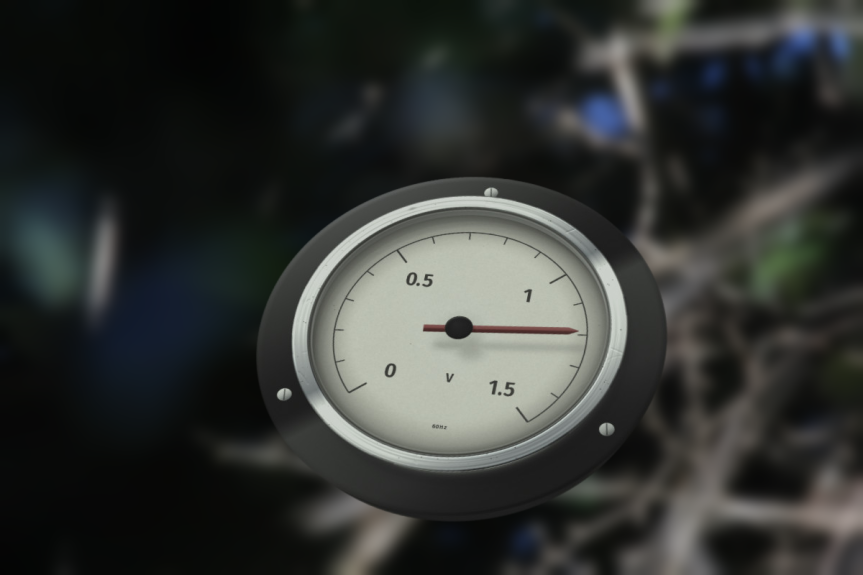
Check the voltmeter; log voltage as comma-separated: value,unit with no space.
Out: 1.2,V
